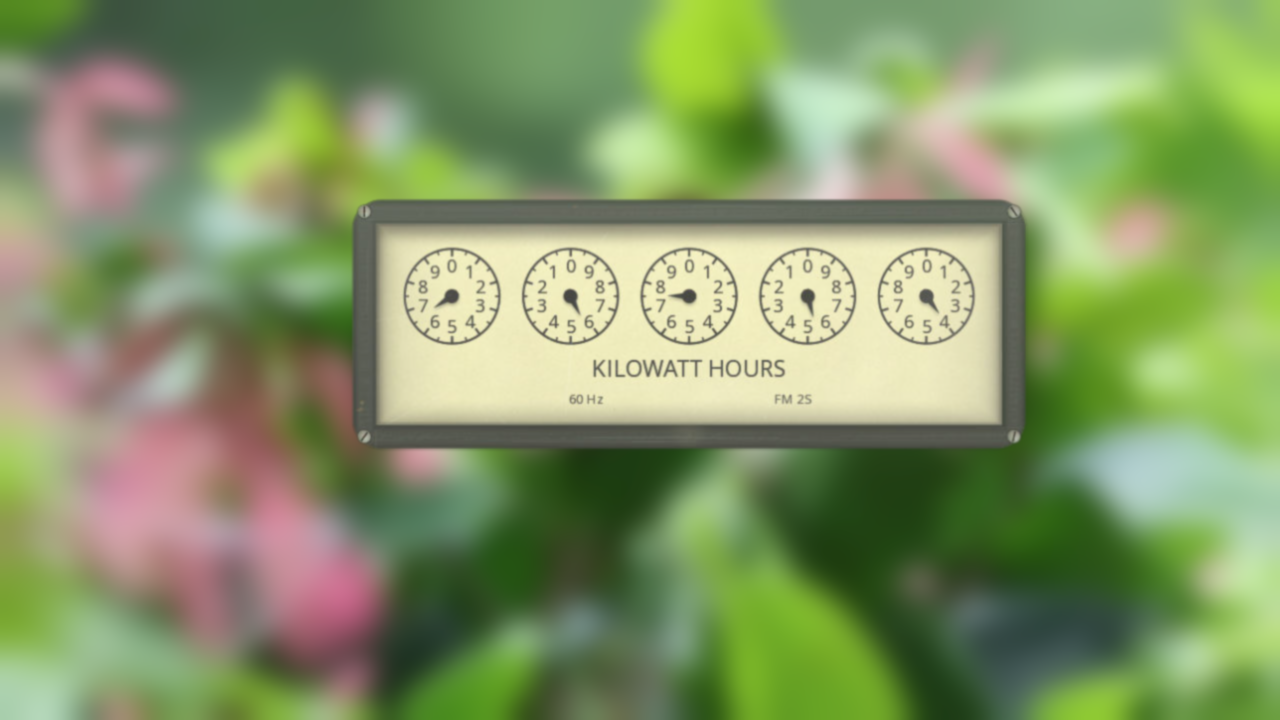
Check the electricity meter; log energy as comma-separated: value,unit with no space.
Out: 65754,kWh
